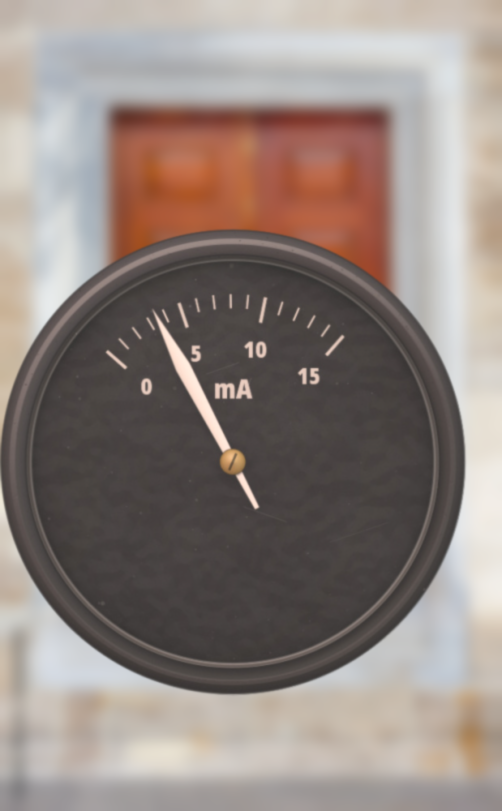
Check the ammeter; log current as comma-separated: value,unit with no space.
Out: 3.5,mA
